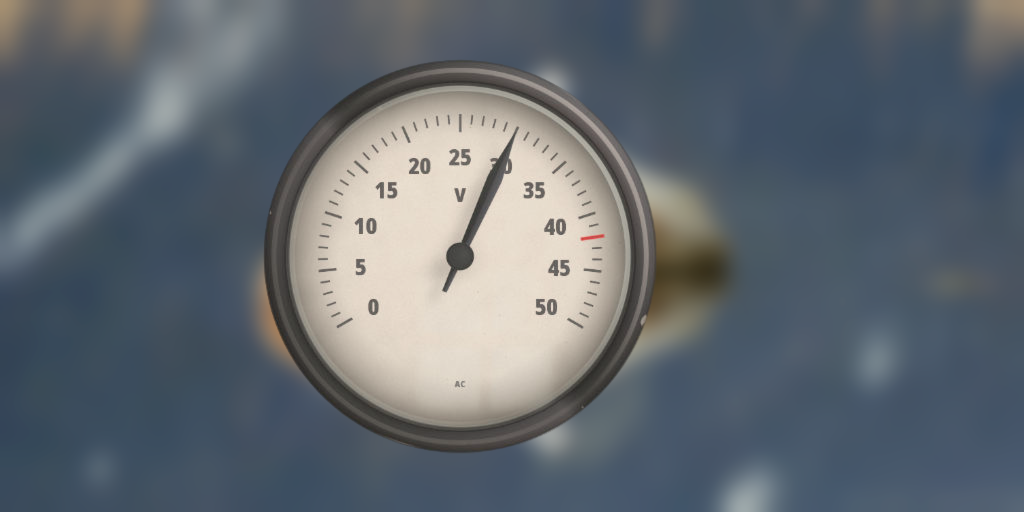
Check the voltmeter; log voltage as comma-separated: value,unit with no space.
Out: 30,V
